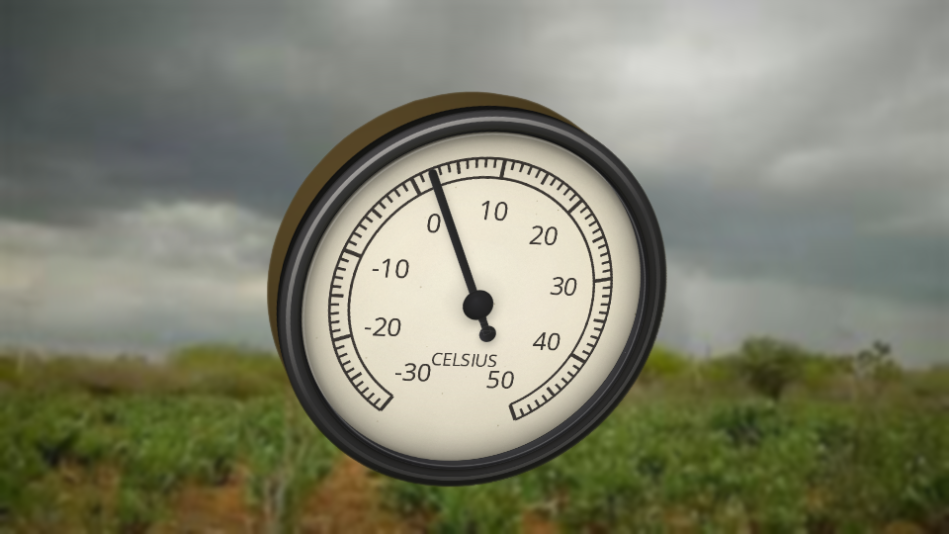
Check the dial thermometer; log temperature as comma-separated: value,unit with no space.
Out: 2,°C
